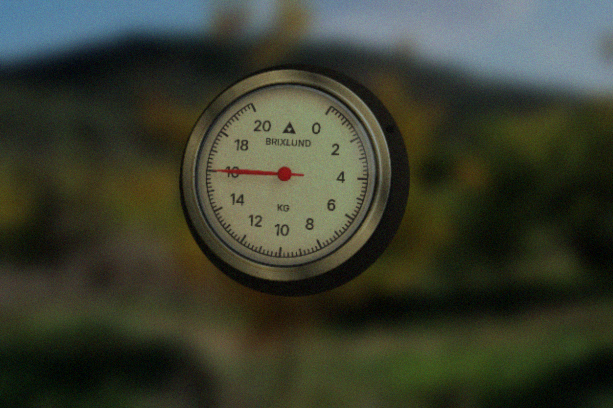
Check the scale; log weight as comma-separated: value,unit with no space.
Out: 16,kg
